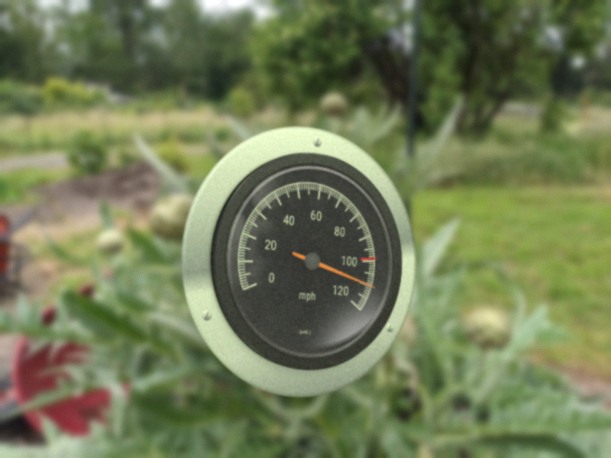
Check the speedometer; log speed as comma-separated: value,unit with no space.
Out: 110,mph
